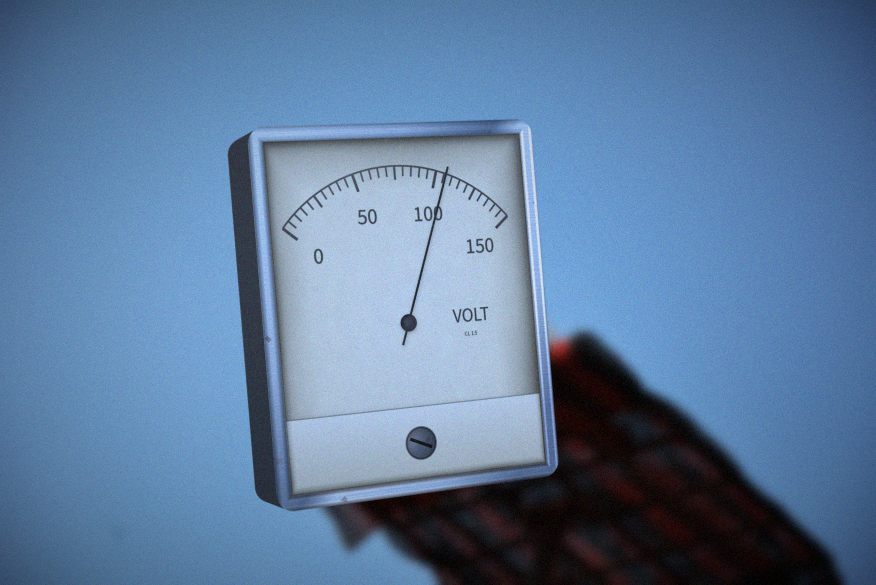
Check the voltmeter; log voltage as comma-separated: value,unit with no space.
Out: 105,V
